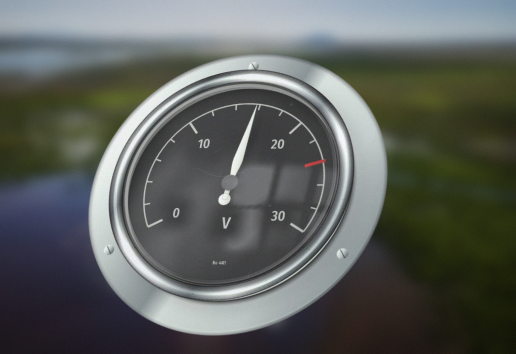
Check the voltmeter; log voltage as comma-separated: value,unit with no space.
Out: 16,V
